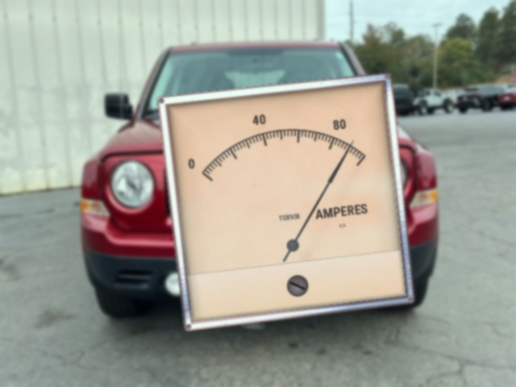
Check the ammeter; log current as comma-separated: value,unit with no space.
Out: 90,A
